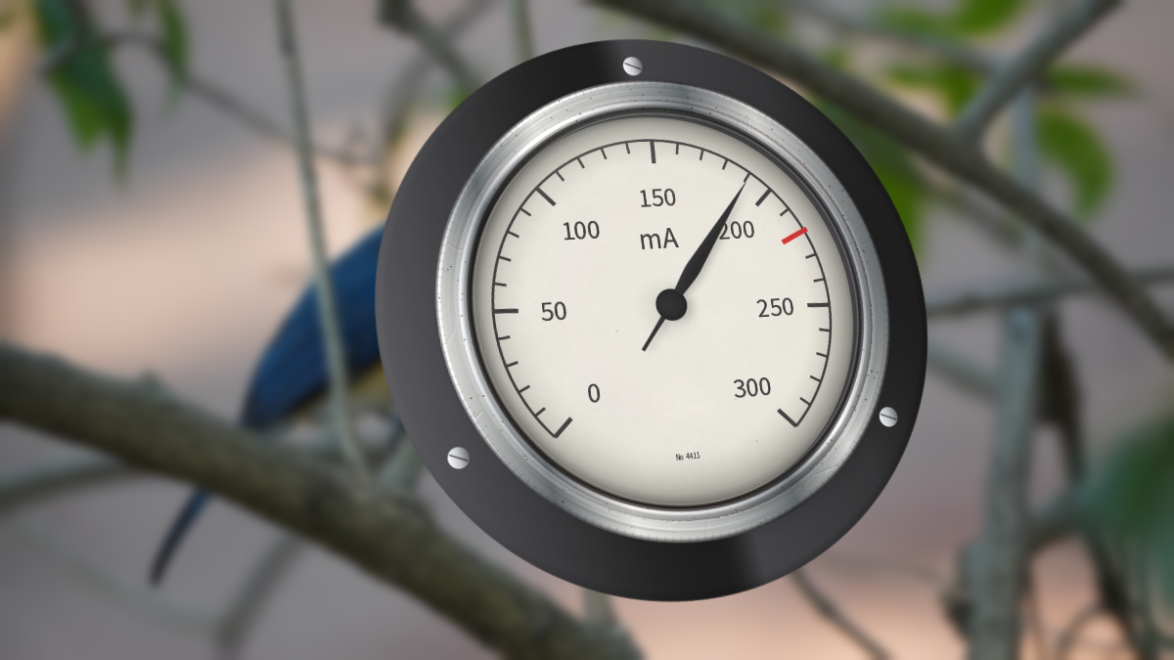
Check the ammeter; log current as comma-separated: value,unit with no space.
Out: 190,mA
